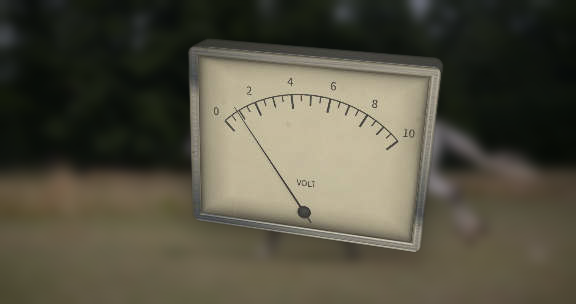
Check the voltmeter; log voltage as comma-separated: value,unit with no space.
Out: 1,V
